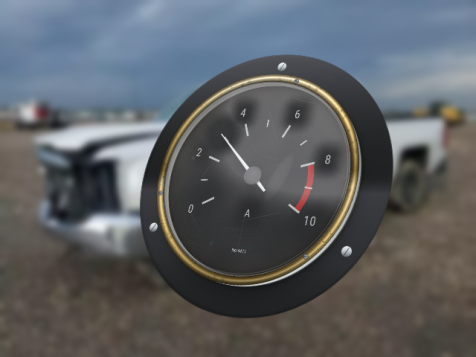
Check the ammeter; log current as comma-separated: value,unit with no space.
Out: 3,A
